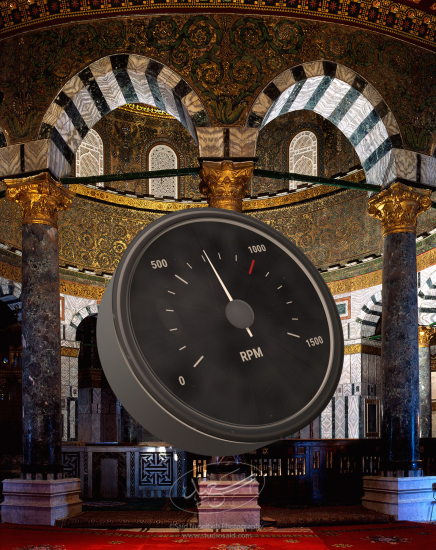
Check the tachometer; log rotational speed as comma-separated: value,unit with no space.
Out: 700,rpm
